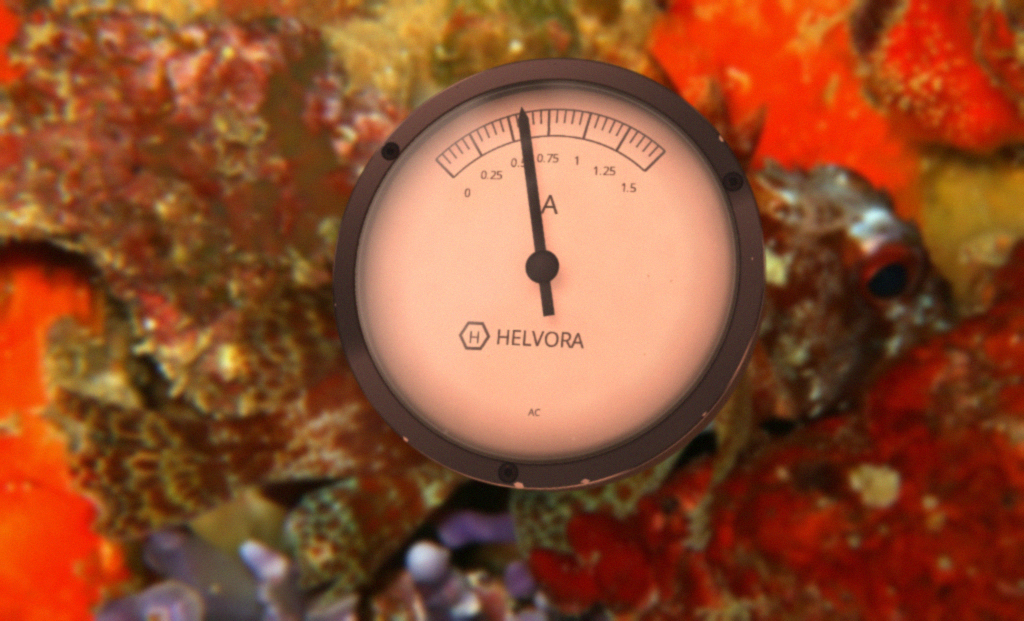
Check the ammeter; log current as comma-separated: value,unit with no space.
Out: 0.6,A
